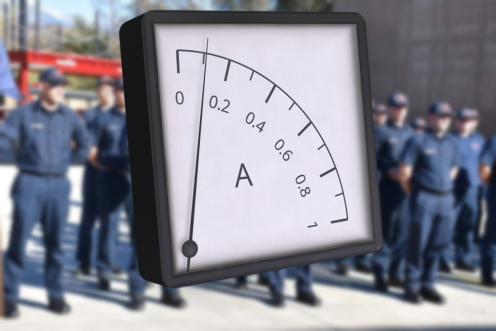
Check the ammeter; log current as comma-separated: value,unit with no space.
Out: 0.1,A
